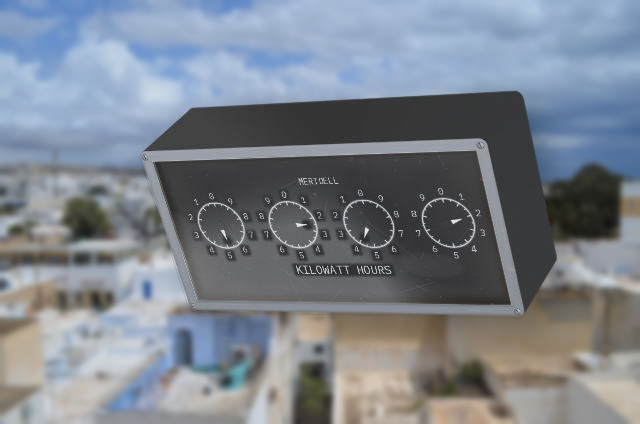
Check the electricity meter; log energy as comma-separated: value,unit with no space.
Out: 5242,kWh
